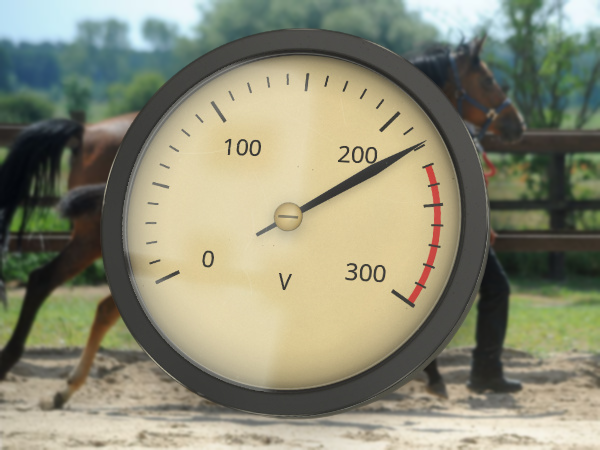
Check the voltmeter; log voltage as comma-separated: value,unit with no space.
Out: 220,V
